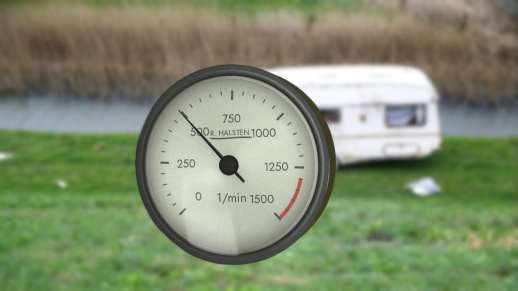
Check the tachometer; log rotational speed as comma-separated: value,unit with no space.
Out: 500,rpm
